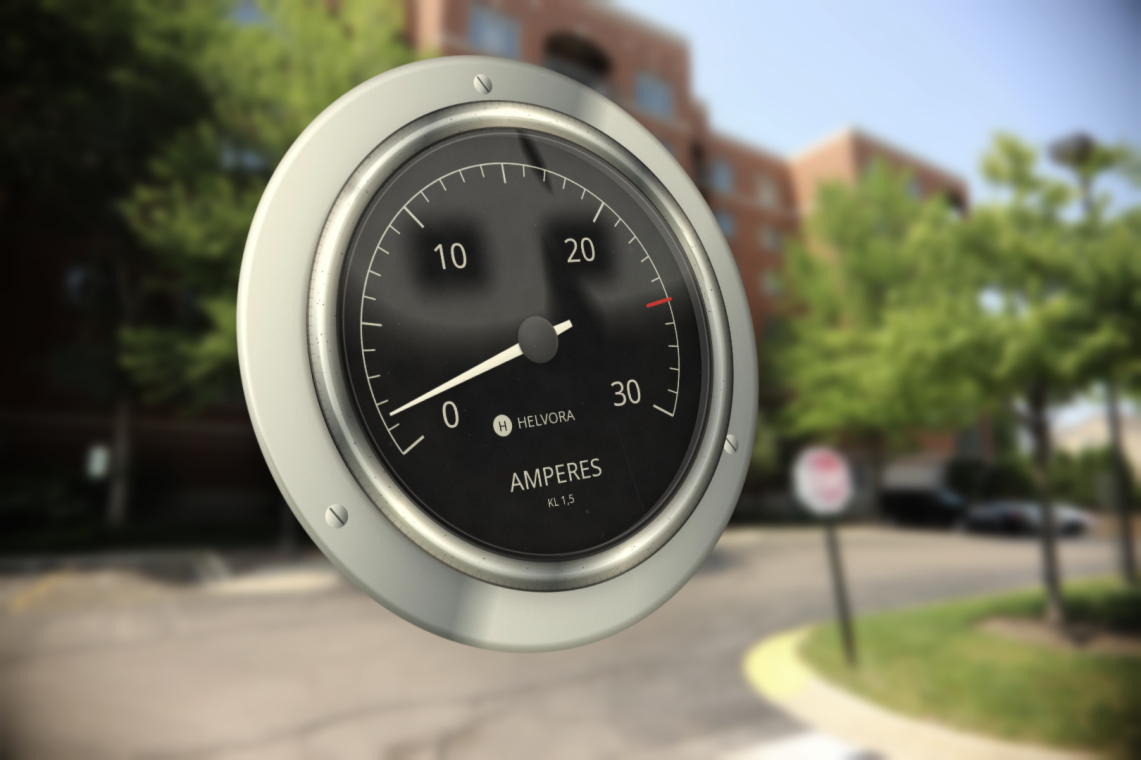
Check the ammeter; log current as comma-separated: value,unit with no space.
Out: 1.5,A
